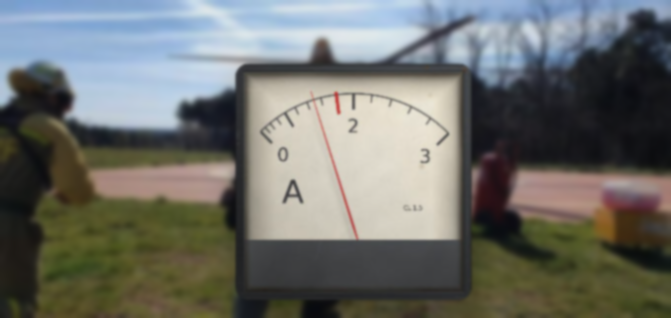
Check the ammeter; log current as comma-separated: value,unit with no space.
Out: 1.5,A
